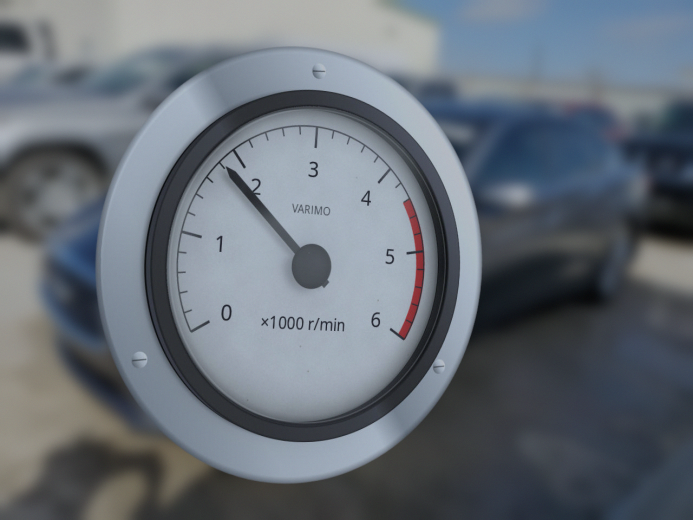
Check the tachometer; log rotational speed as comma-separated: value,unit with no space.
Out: 1800,rpm
